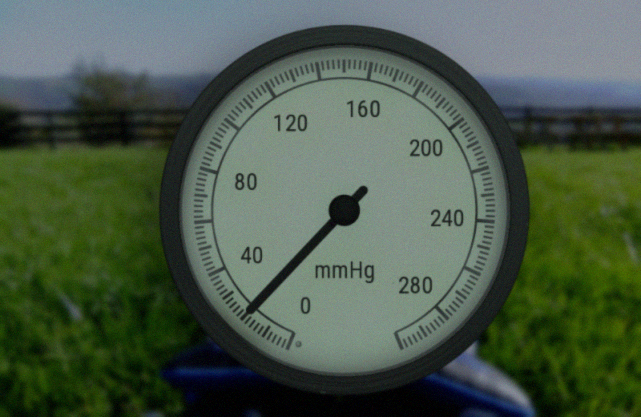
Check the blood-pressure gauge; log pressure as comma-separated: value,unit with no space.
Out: 20,mmHg
